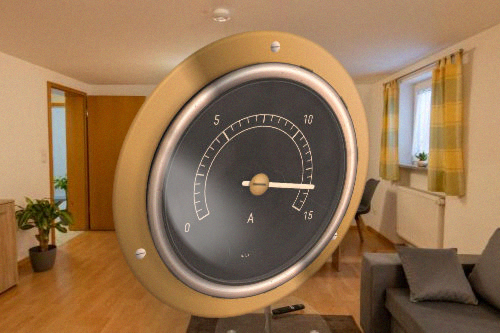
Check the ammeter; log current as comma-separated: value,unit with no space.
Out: 13.5,A
